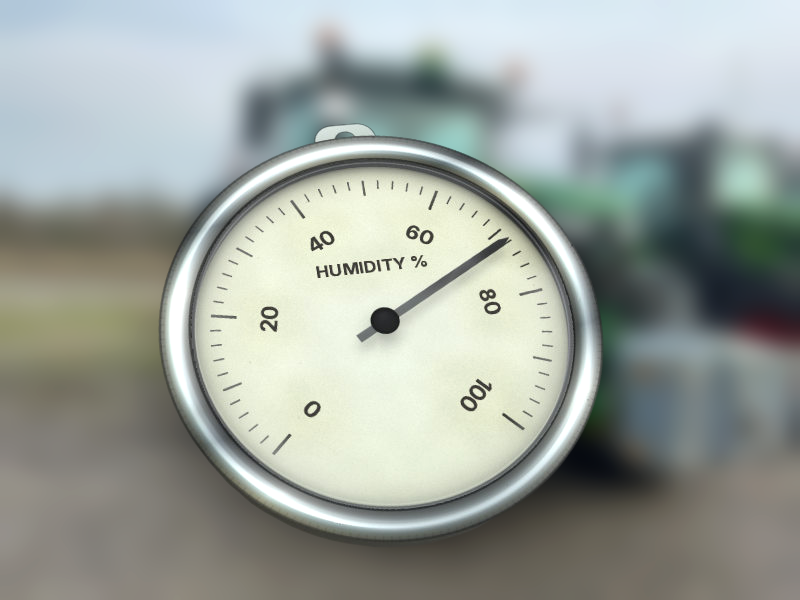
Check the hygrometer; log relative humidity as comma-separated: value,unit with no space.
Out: 72,%
